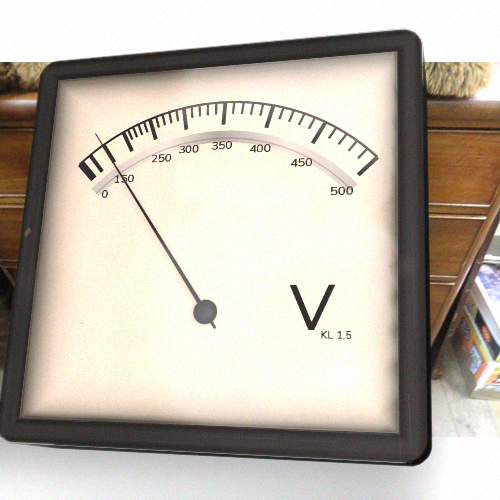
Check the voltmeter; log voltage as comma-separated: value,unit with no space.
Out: 150,V
